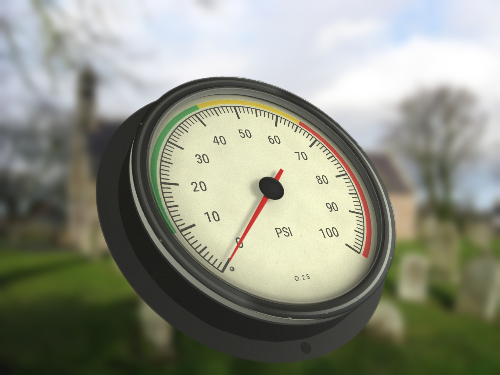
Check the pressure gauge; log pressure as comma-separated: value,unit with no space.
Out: 0,psi
